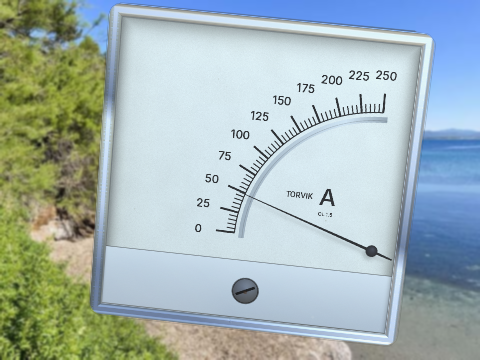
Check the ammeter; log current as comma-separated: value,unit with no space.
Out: 50,A
